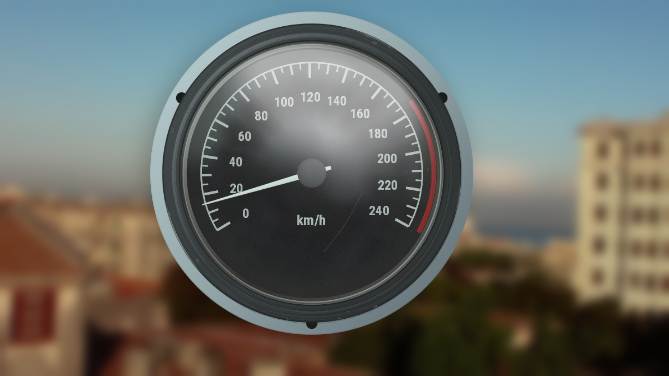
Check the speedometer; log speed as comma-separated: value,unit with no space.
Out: 15,km/h
